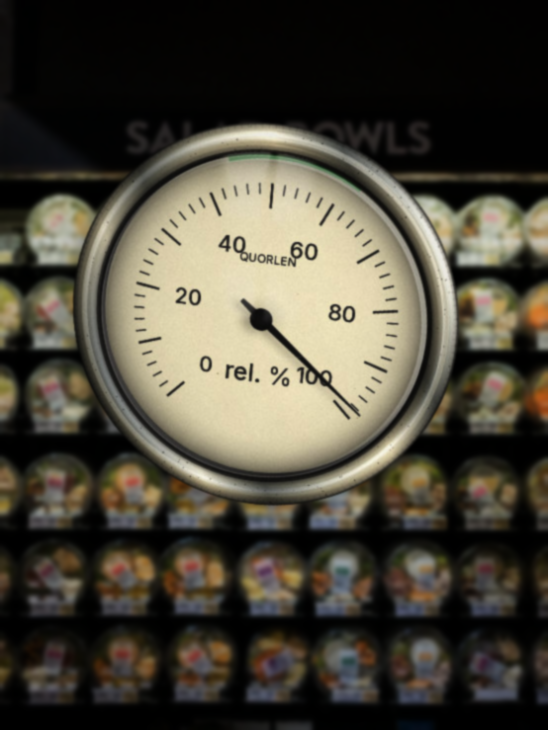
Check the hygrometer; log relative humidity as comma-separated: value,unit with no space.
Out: 98,%
